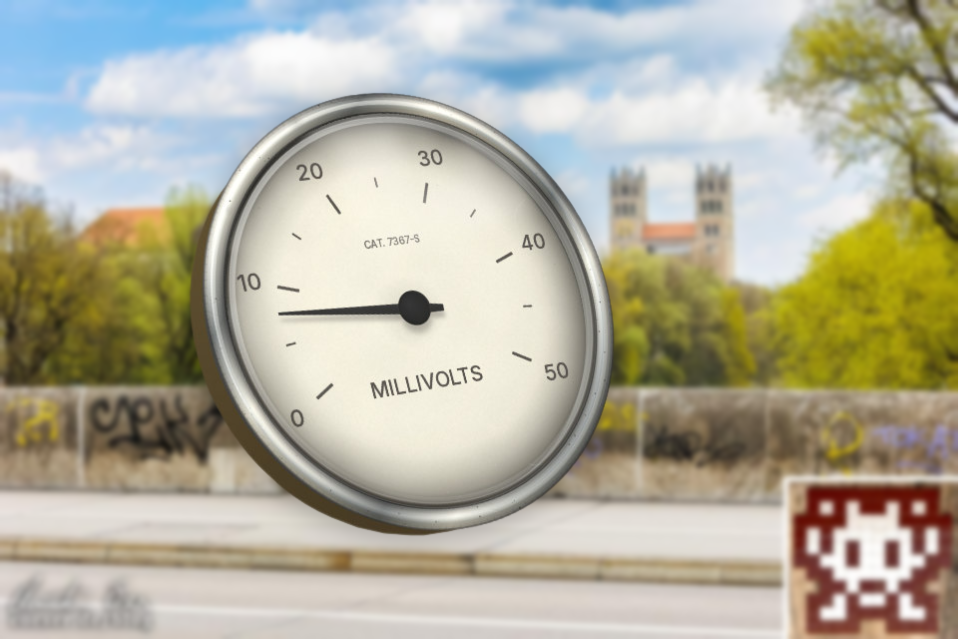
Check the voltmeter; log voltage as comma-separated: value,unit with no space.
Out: 7.5,mV
